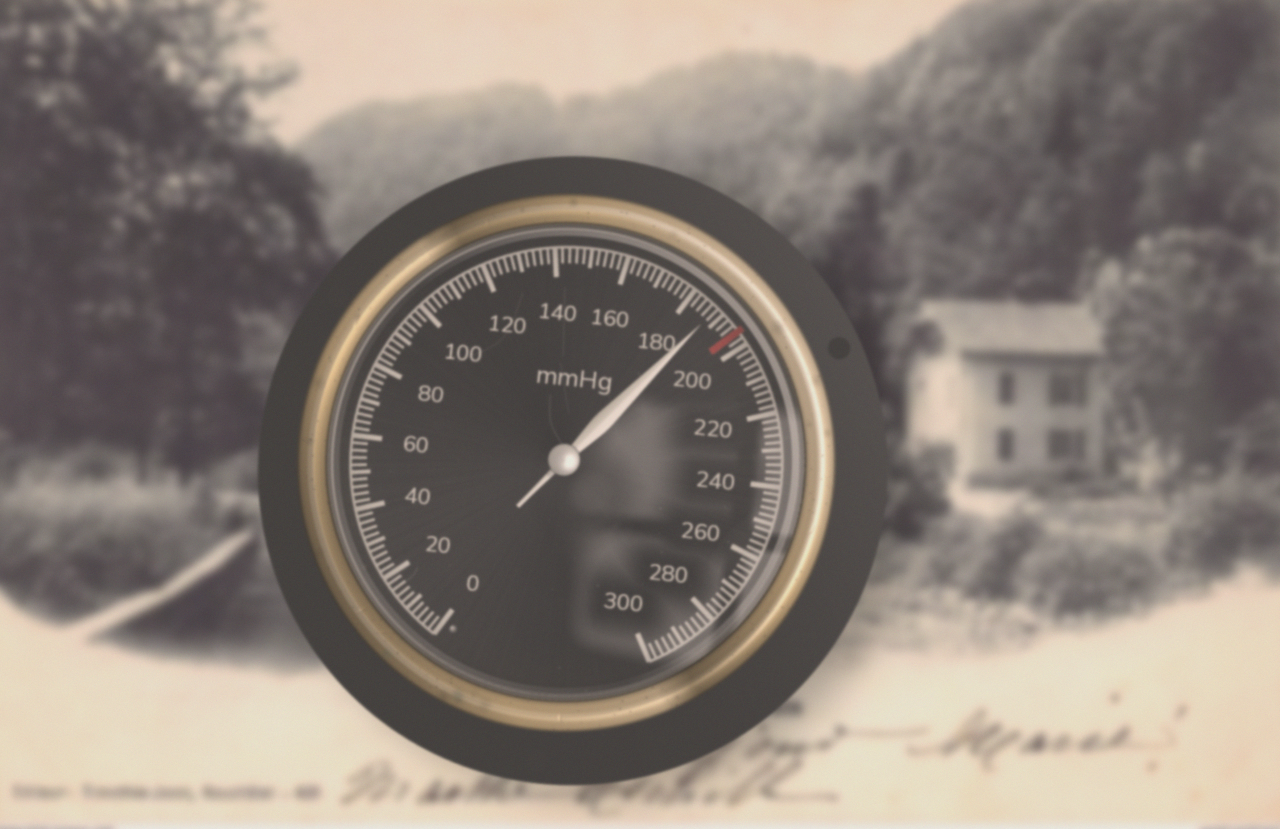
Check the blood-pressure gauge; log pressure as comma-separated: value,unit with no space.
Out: 188,mmHg
